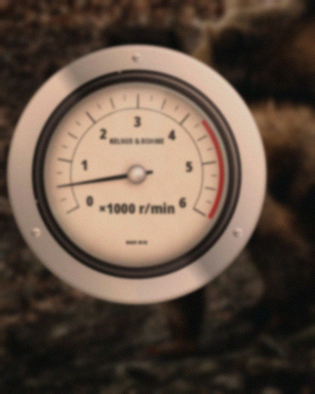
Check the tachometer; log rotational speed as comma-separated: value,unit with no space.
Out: 500,rpm
